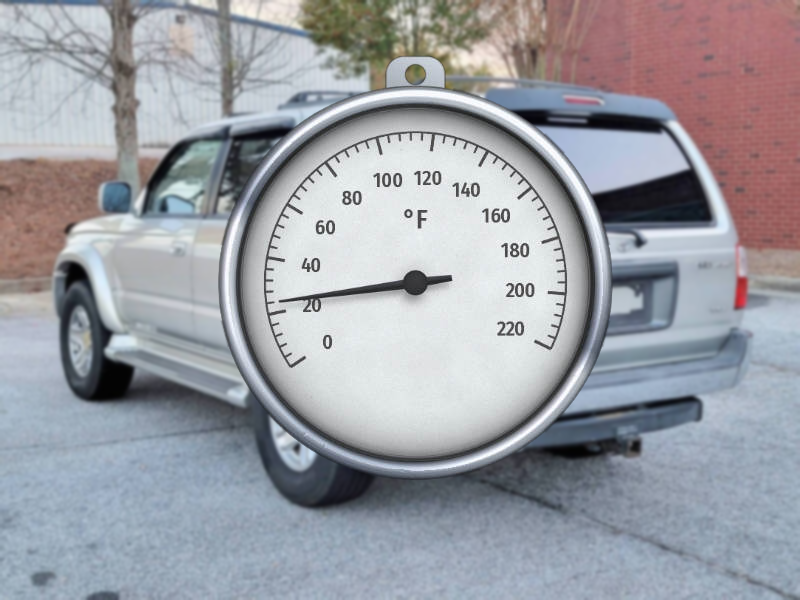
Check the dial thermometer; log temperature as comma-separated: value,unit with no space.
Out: 24,°F
